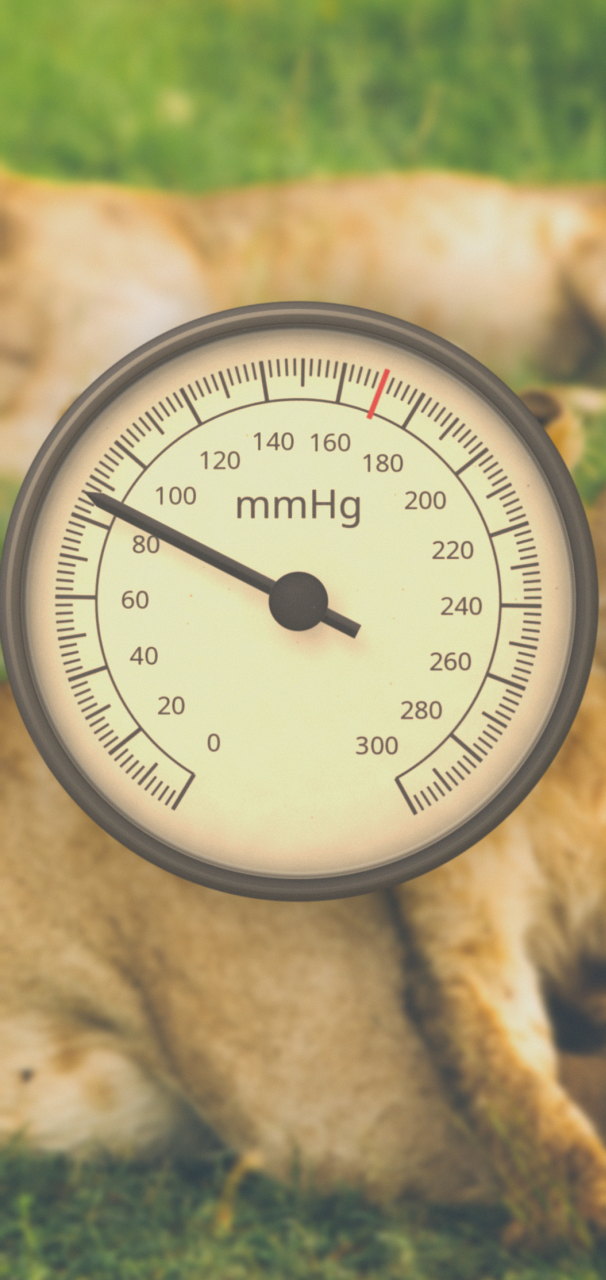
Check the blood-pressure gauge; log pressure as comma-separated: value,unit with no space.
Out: 86,mmHg
